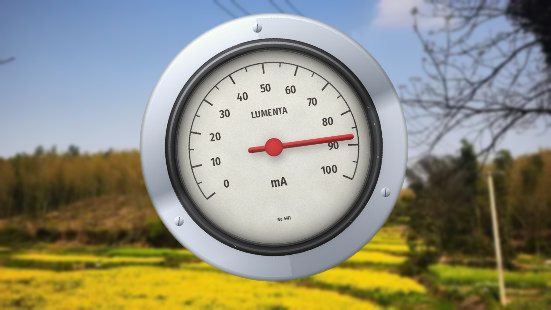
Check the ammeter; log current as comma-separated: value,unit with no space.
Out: 87.5,mA
